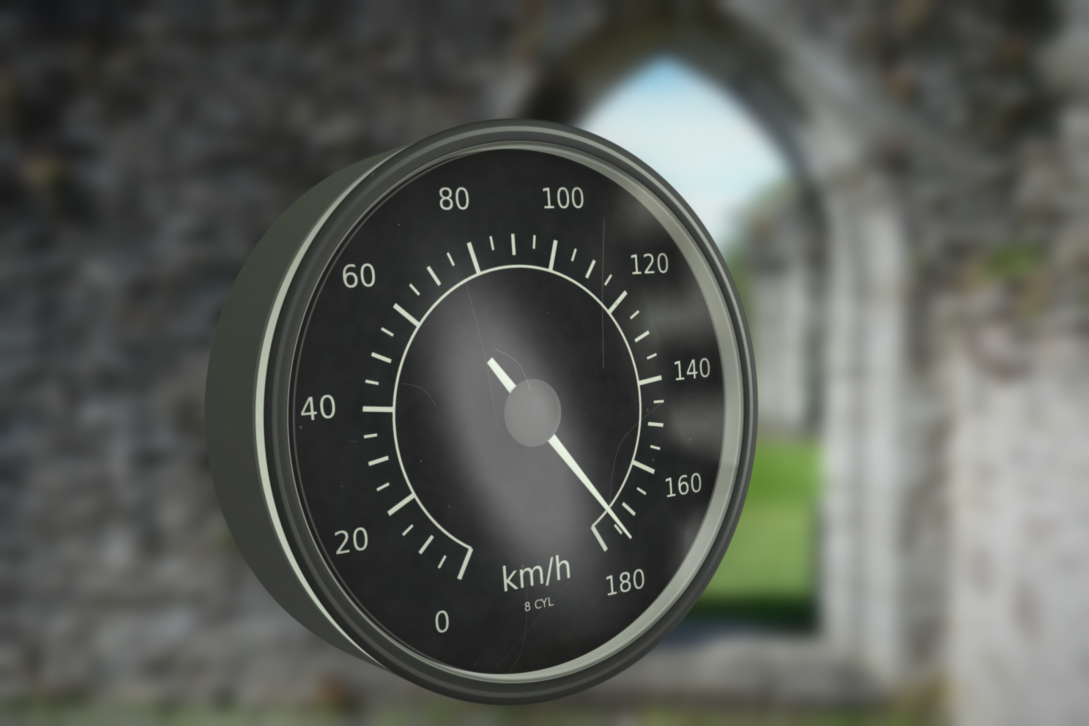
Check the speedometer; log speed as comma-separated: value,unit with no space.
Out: 175,km/h
